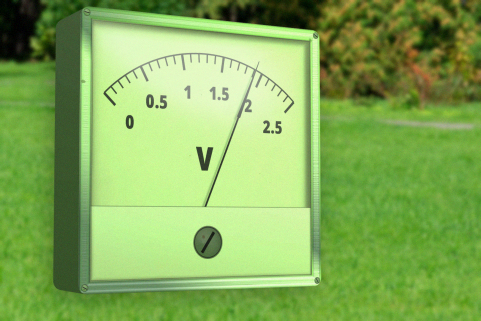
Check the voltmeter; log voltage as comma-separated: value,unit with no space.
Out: 1.9,V
